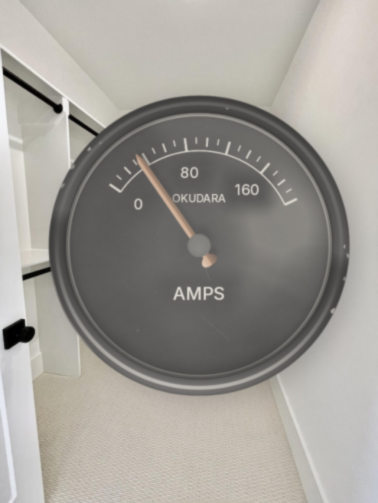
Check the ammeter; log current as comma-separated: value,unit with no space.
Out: 35,A
